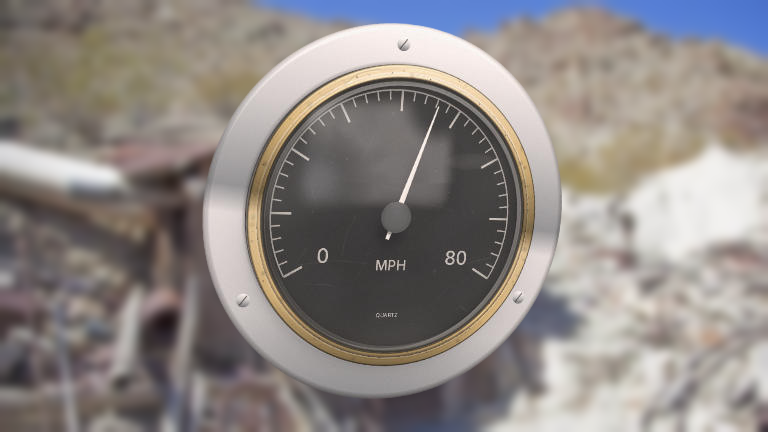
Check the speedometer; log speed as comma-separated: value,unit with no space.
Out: 46,mph
